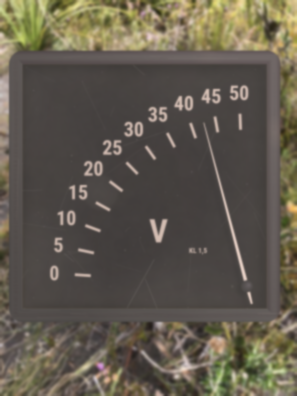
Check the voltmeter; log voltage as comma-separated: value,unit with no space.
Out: 42.5,V
